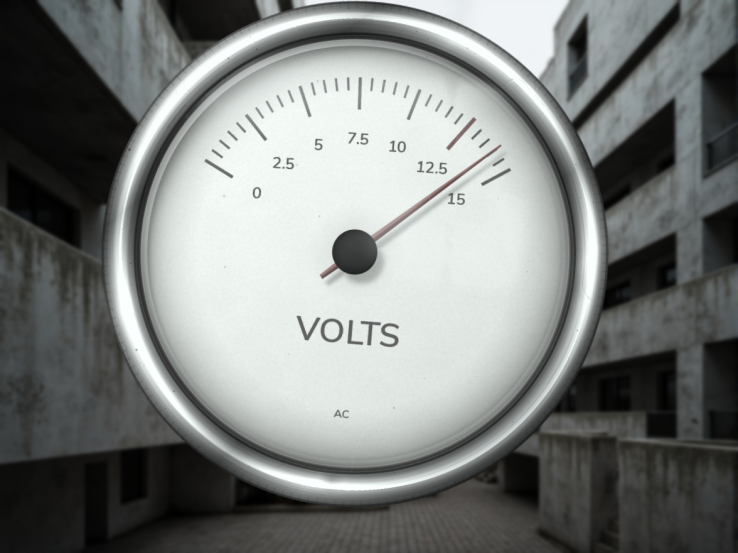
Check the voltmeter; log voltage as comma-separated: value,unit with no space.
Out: 14,V
